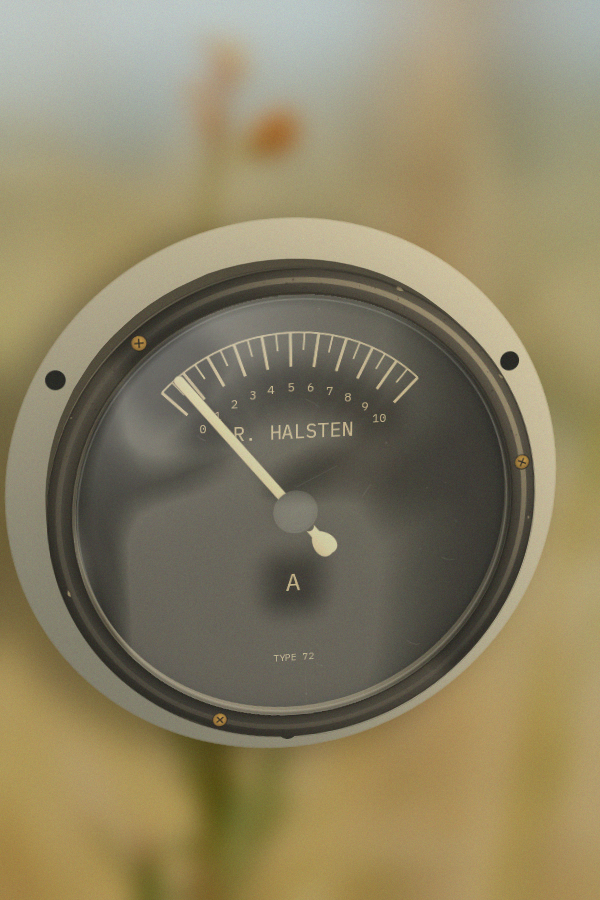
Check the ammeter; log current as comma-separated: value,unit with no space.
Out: 0.75,A
